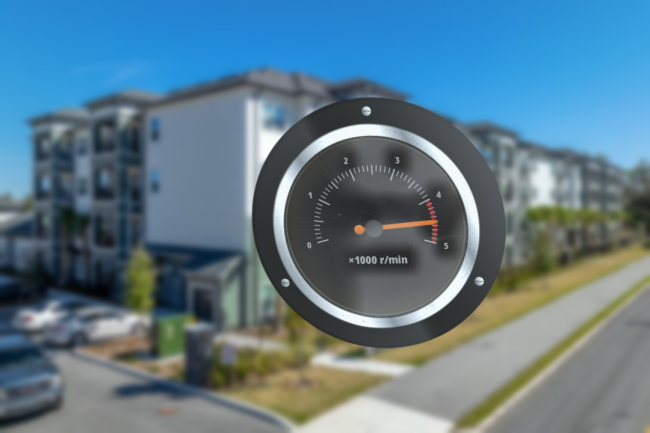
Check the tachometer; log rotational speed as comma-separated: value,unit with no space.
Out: 4500,rpm
